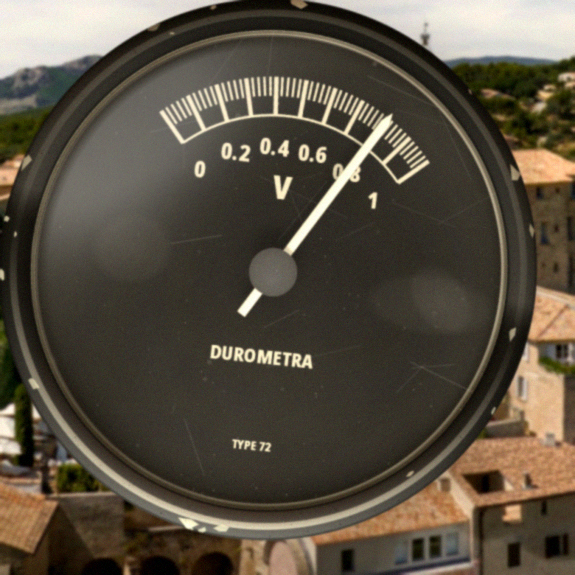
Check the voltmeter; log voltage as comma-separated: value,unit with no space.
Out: 0.8,V
